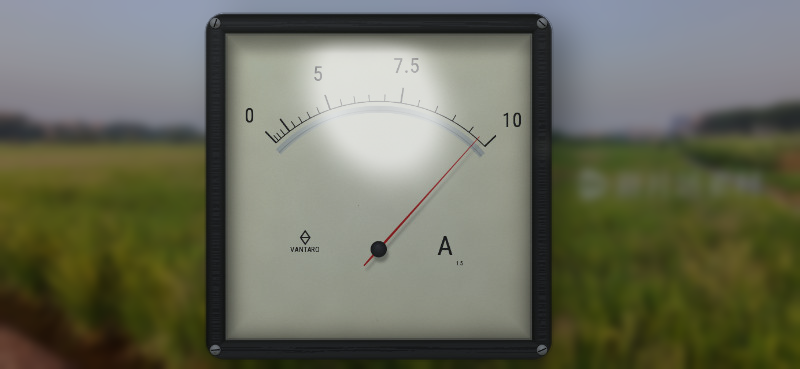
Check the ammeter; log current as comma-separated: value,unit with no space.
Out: 9.75,A
